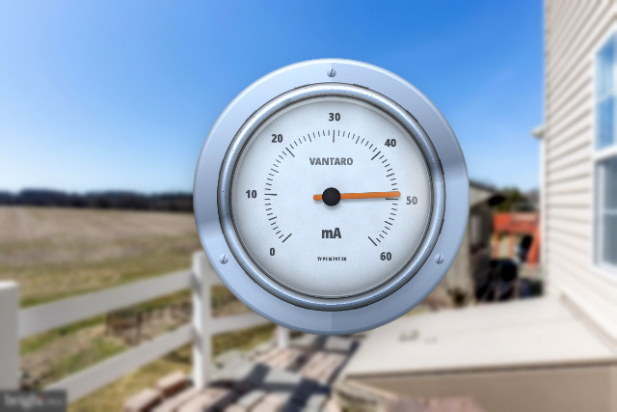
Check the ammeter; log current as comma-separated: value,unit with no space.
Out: 49,mA
